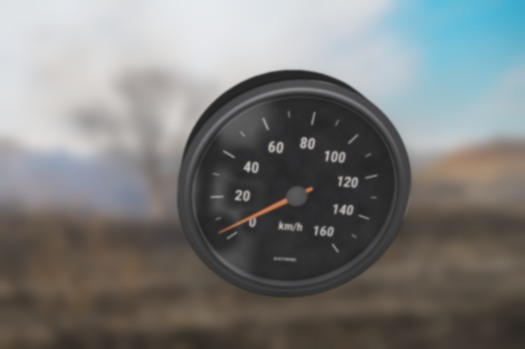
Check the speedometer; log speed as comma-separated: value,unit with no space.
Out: 5,km/h
